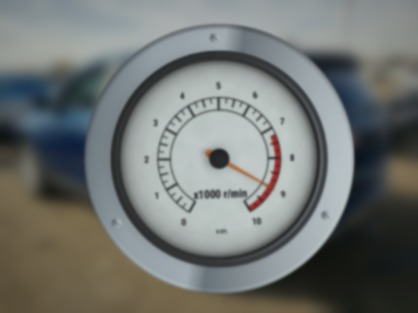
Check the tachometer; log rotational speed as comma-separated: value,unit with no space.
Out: 9000,rpm
